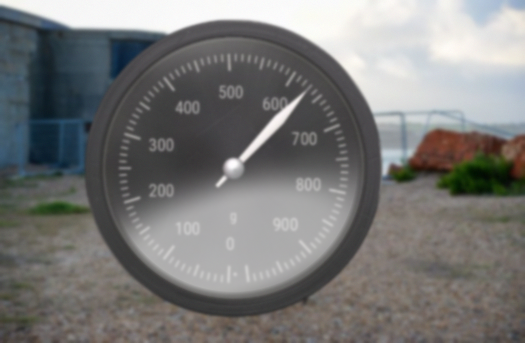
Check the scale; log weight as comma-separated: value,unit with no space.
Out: 630,g
